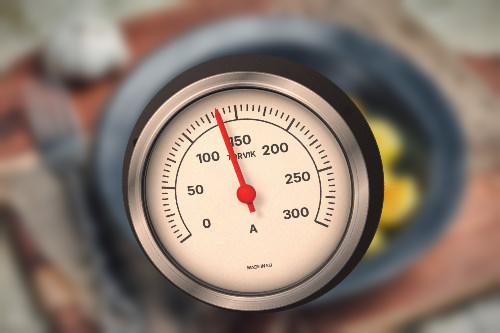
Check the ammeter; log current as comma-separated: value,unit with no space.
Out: 135,A
